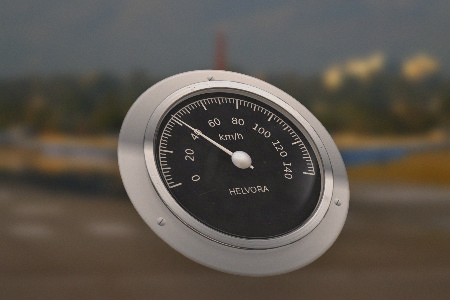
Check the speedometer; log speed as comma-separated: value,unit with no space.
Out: 40,km/h
